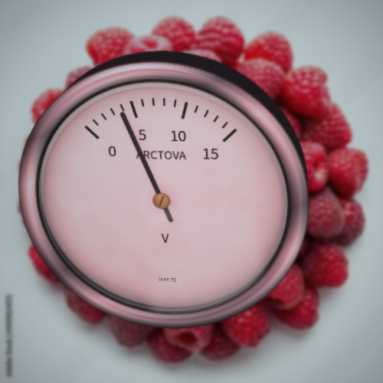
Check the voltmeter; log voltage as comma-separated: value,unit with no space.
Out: 4,V
